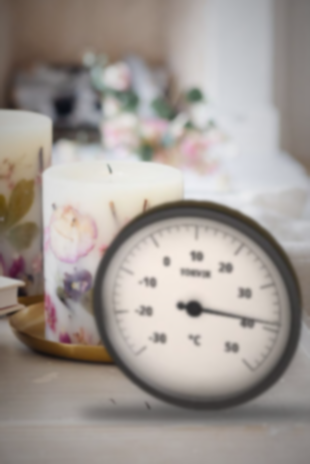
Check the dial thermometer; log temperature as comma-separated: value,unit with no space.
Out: 38,°C
